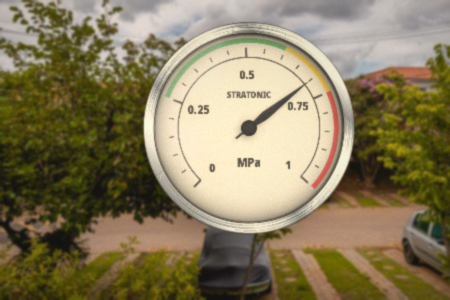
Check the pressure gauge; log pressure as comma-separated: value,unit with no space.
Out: 0.7,MPa
